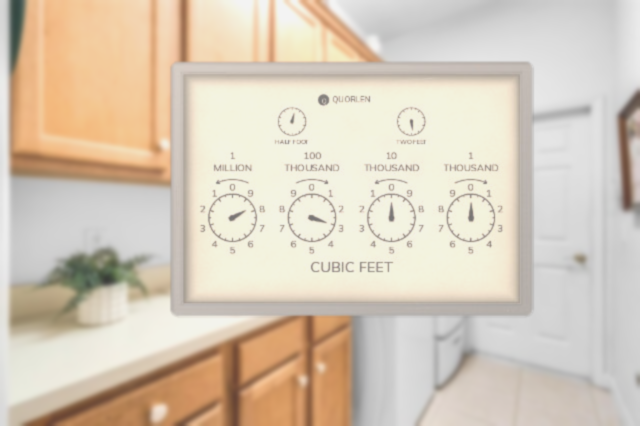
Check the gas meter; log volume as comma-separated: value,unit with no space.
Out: 830000,ft³
